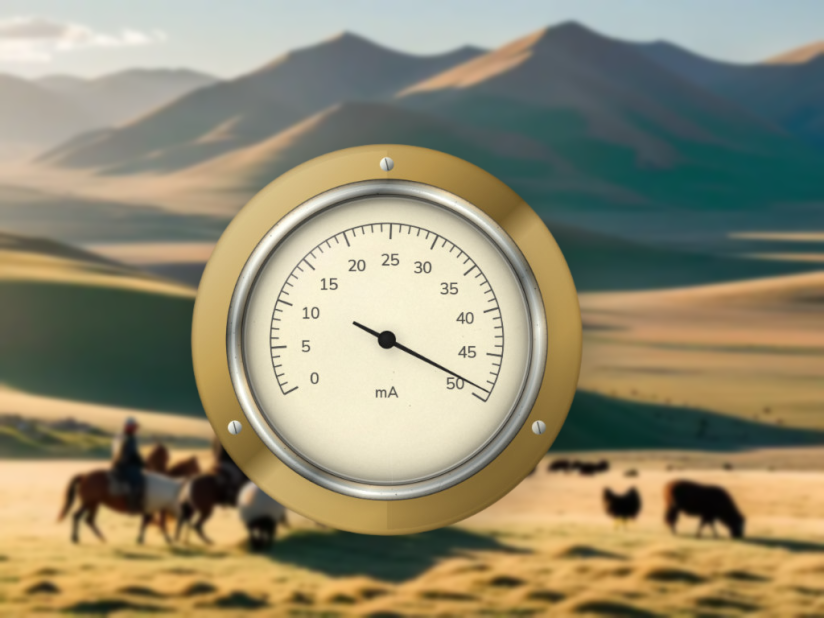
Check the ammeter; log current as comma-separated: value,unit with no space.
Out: 49,mA
